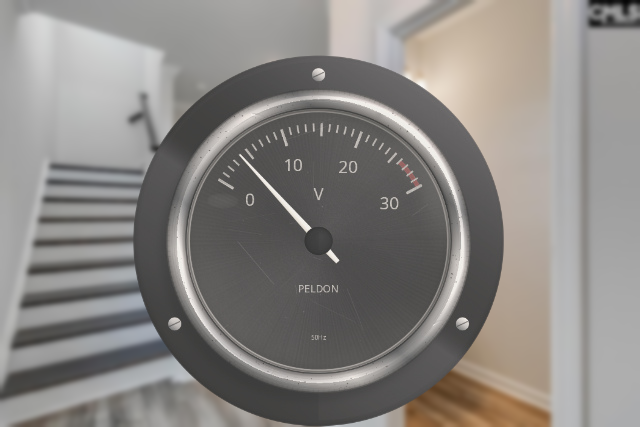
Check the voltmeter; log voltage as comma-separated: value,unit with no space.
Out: 4,V
